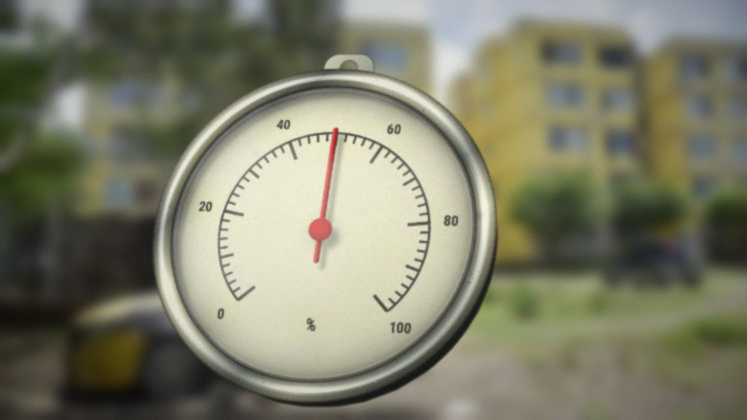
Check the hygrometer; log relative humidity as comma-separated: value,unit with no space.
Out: 50,%
